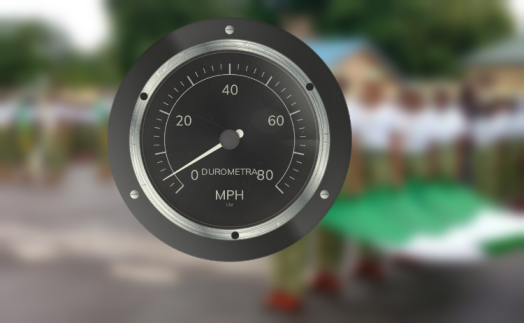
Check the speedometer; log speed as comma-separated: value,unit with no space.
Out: 4,mph
